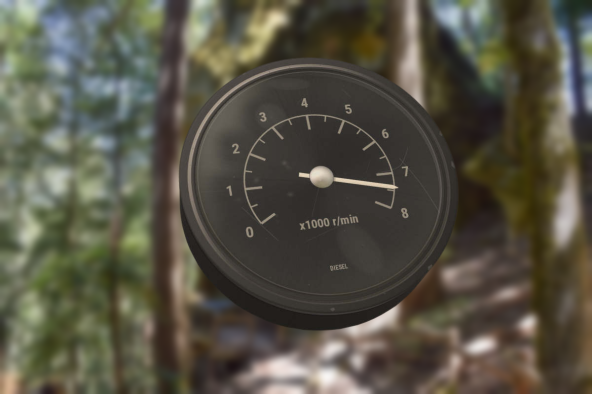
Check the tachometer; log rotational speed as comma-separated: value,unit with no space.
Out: 7500,rpm
